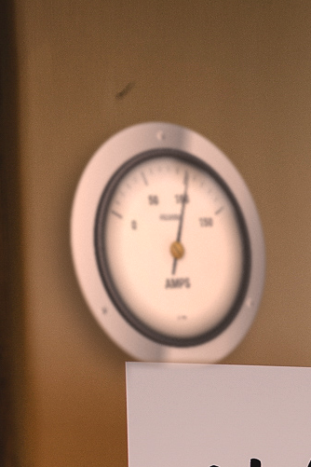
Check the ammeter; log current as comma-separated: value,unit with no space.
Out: 100,A
